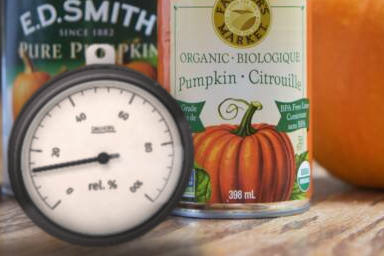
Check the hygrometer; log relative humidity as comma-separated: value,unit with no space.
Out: 14,%
